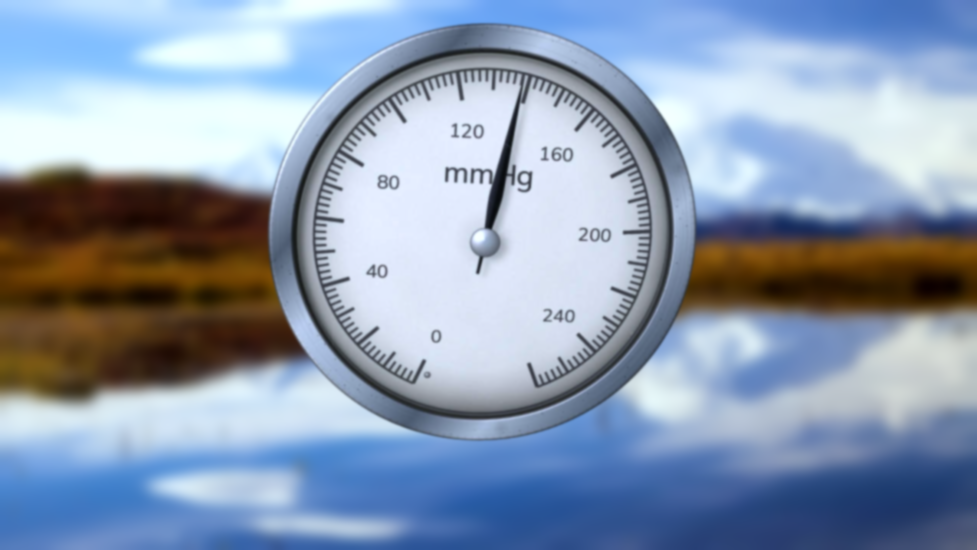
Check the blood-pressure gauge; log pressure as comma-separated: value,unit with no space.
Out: 138,mmHg
